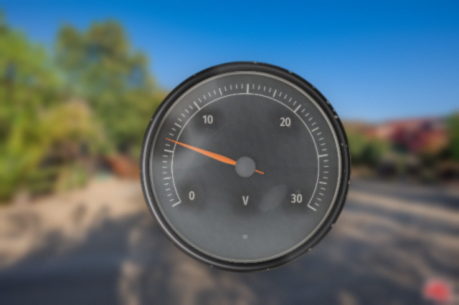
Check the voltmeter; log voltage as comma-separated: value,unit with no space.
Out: 6,V
